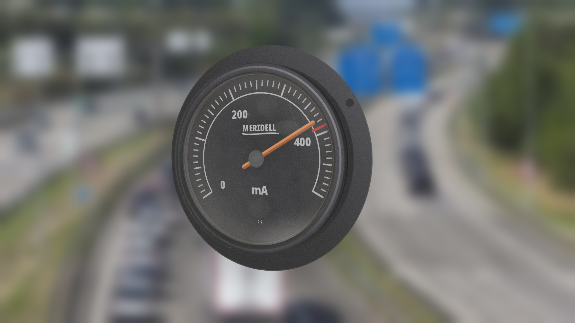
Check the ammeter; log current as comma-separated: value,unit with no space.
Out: 380,mA
